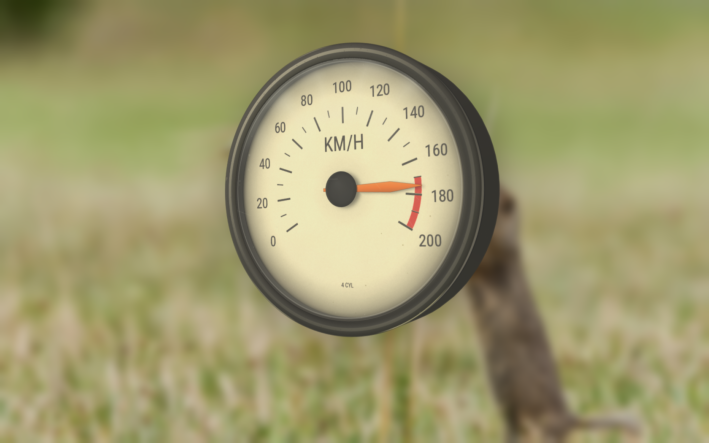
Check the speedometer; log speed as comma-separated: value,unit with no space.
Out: 175,km/h
